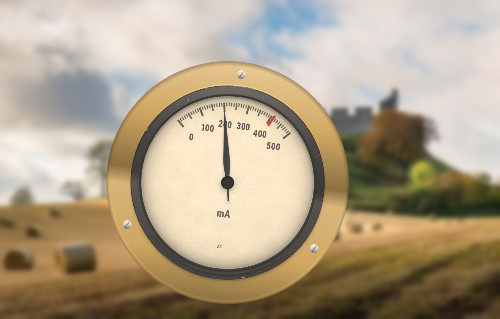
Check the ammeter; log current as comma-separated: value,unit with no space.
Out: 200,mA
